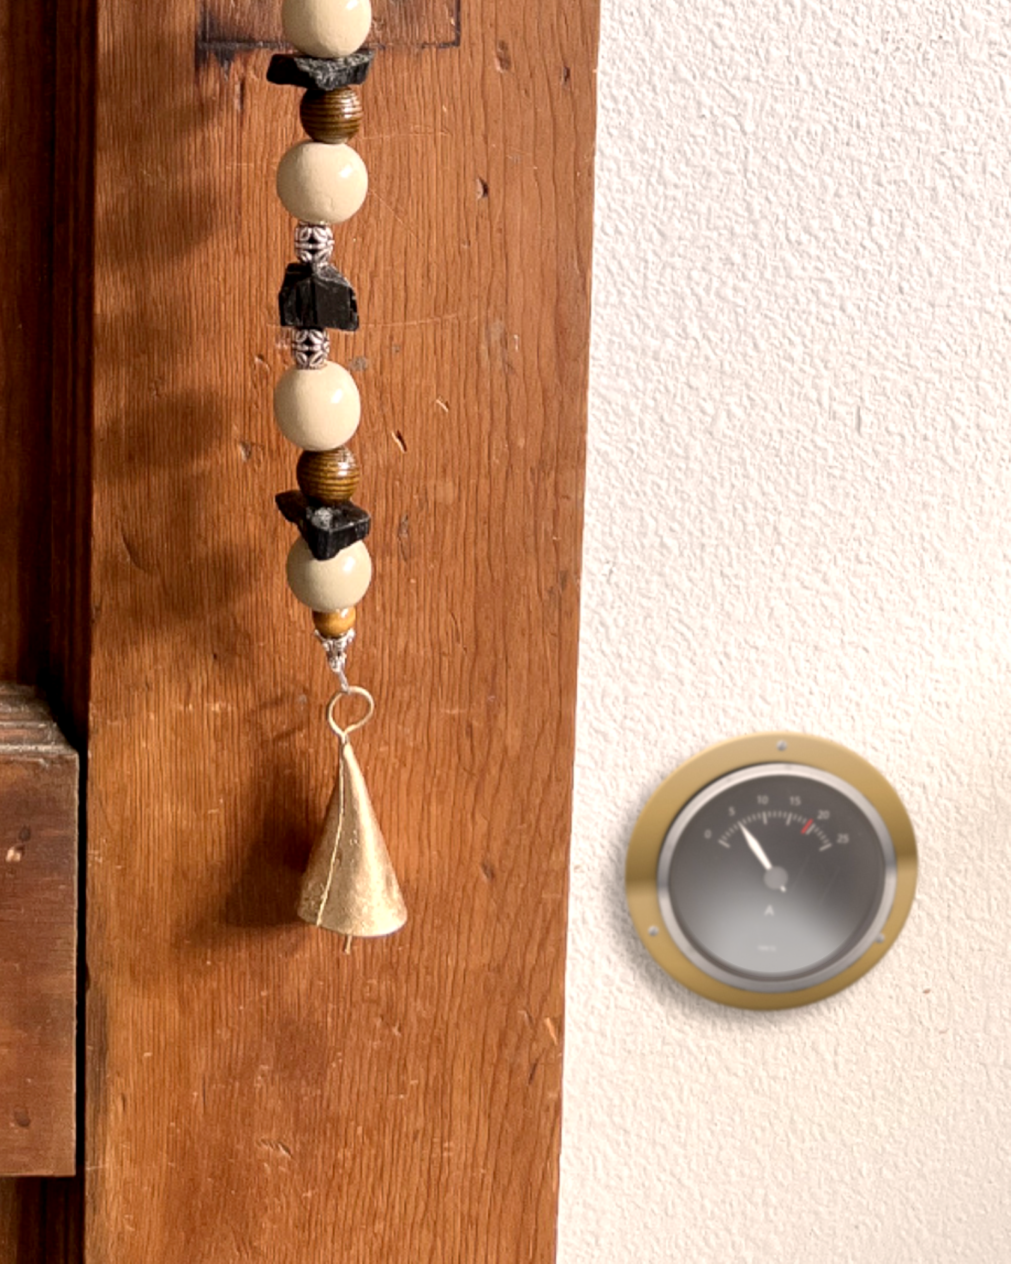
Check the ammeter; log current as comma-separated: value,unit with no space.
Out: 5,A
